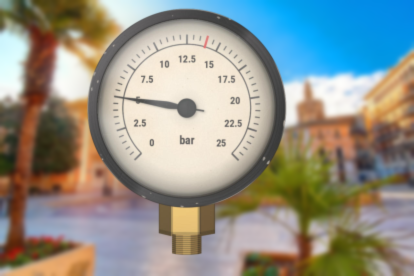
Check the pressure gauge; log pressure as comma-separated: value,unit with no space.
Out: 5,bar
